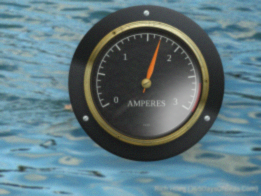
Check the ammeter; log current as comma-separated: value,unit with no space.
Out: 1.7,A
